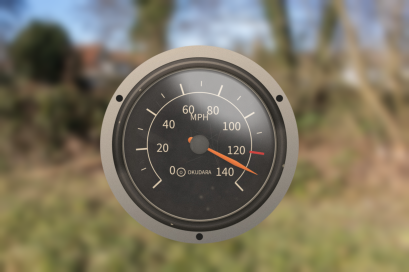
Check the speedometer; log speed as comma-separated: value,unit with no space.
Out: 130,mph
